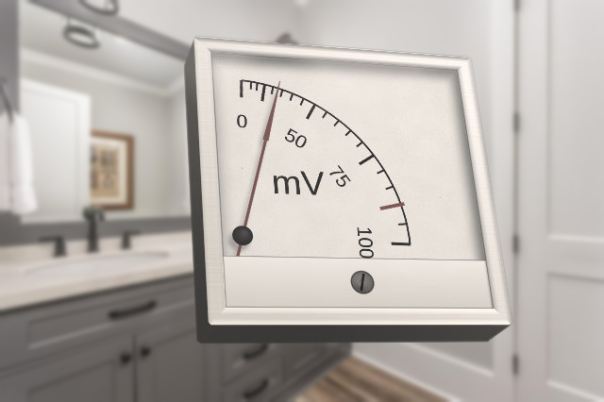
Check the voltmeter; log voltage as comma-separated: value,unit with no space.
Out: 32.5,mV
